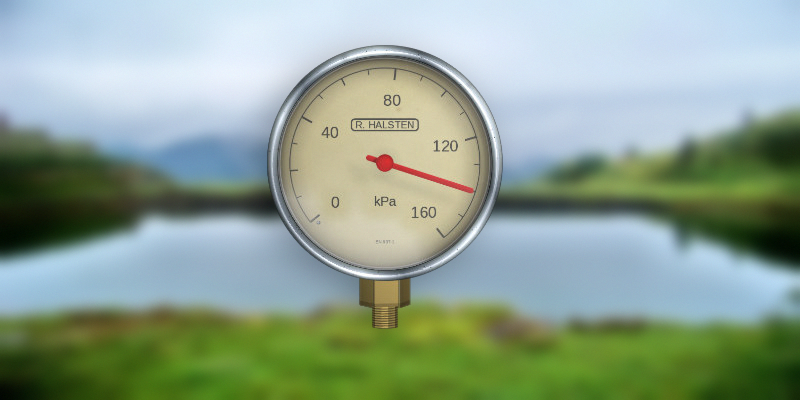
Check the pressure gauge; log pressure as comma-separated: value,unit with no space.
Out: 140,kPa
